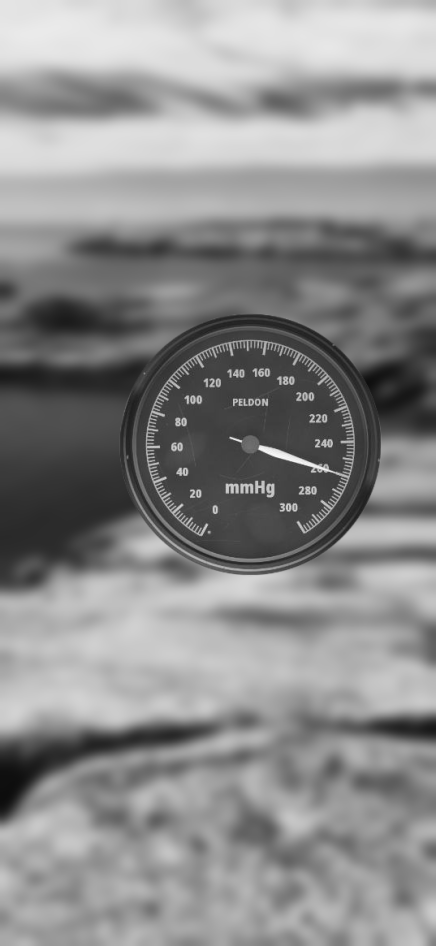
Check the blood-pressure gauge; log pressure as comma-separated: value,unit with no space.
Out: 260,mmHg
